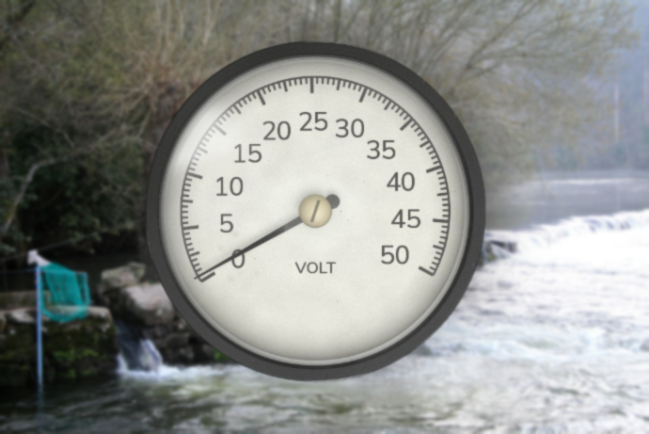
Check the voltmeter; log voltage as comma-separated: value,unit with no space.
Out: 0.5,V
